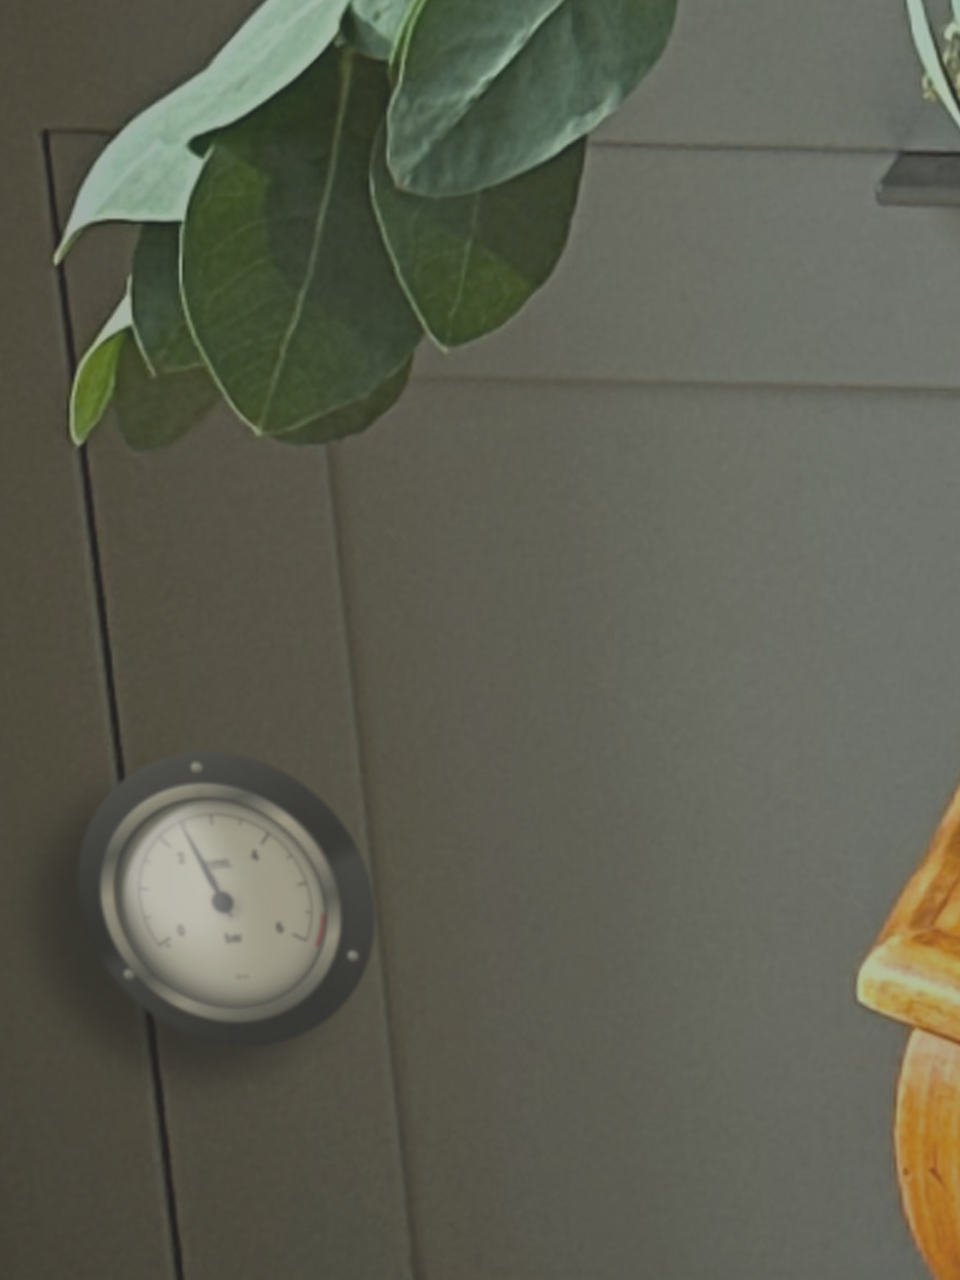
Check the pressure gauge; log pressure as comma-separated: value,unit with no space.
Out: 2.5,bar
